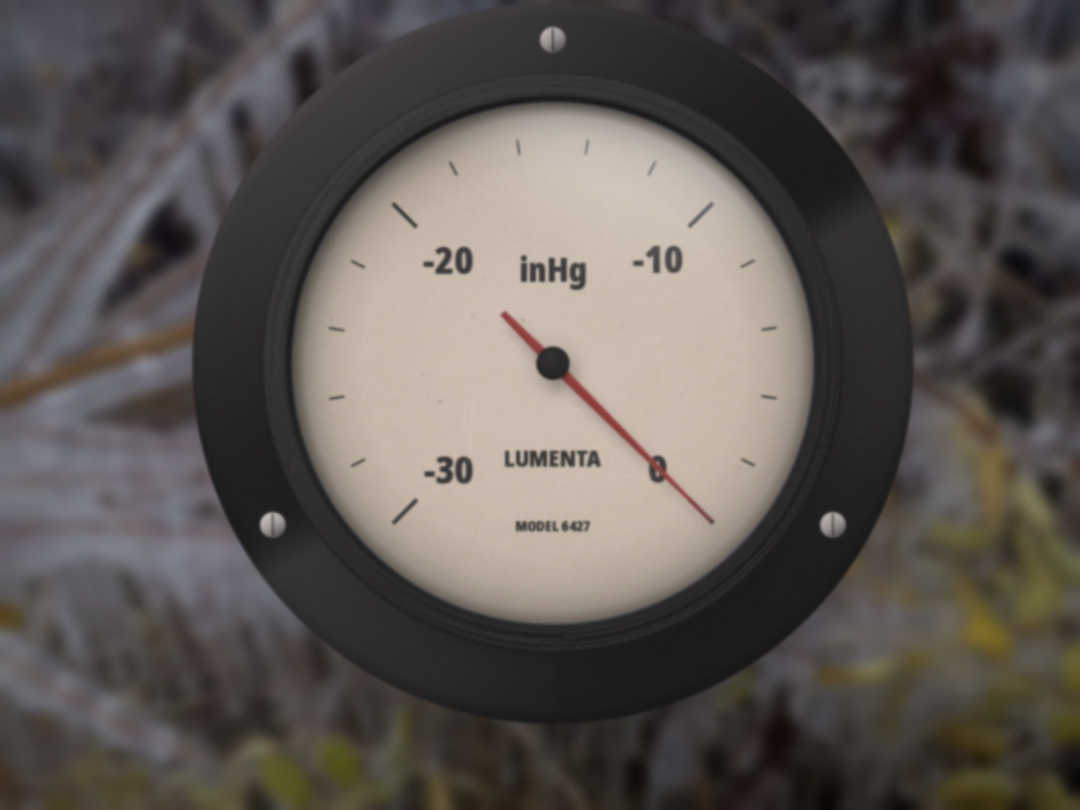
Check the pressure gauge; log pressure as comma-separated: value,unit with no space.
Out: 0,inHg
